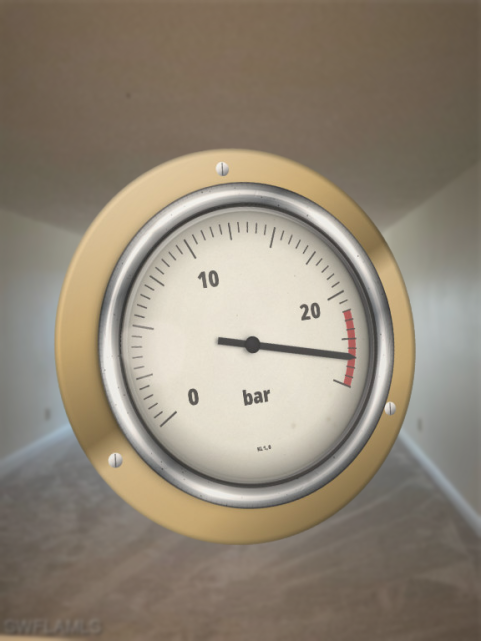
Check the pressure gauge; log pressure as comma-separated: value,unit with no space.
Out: 23.5,bar
